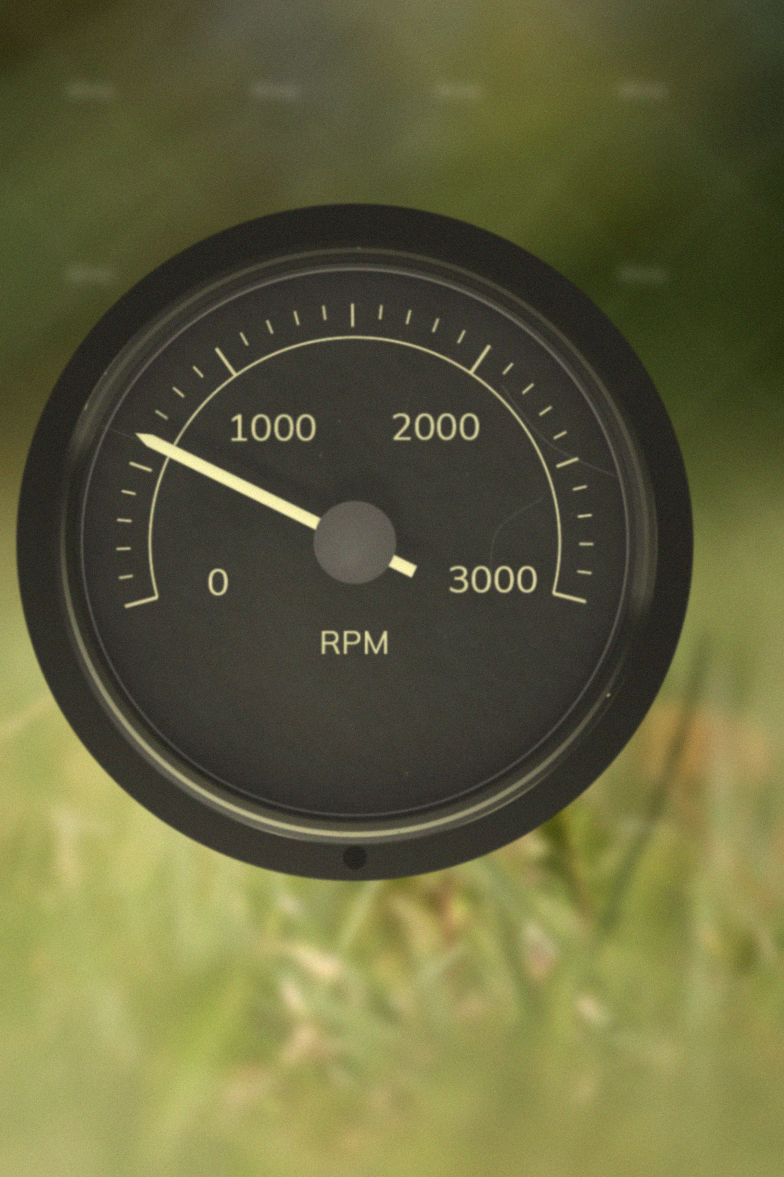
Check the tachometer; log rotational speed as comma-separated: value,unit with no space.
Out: 600,rpm
